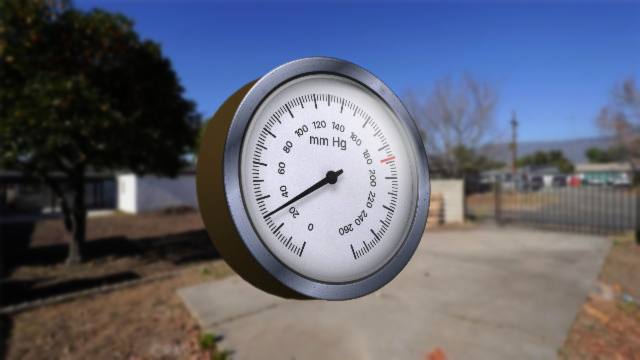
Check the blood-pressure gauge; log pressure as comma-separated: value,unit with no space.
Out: 30,mmHg
